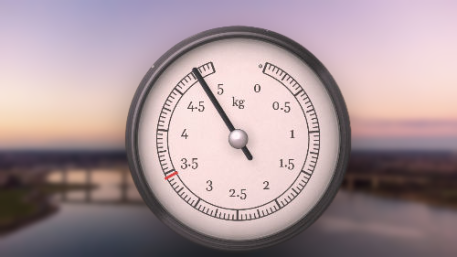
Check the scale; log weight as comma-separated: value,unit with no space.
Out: 4.8,kg
